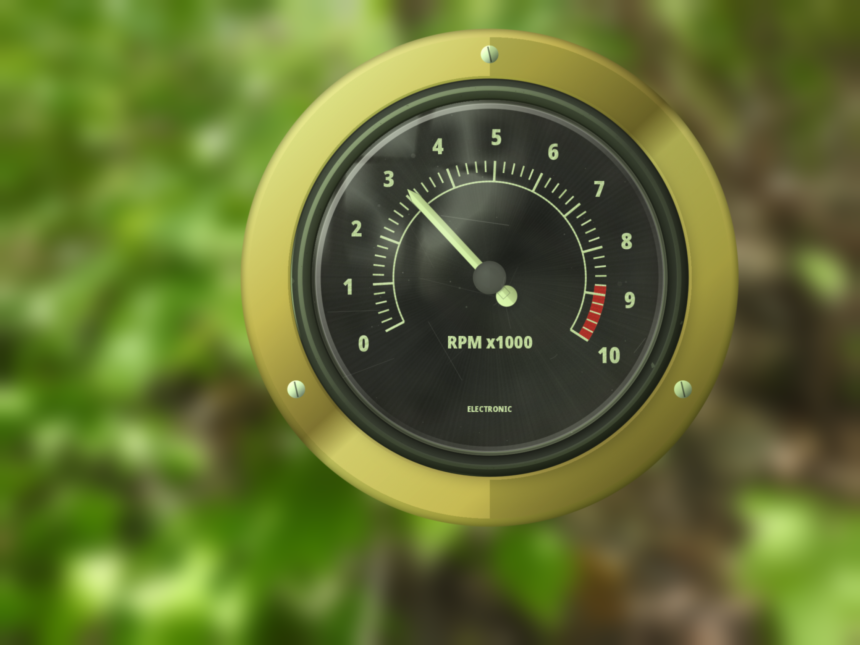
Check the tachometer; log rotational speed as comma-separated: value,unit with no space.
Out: 3100,rpm
